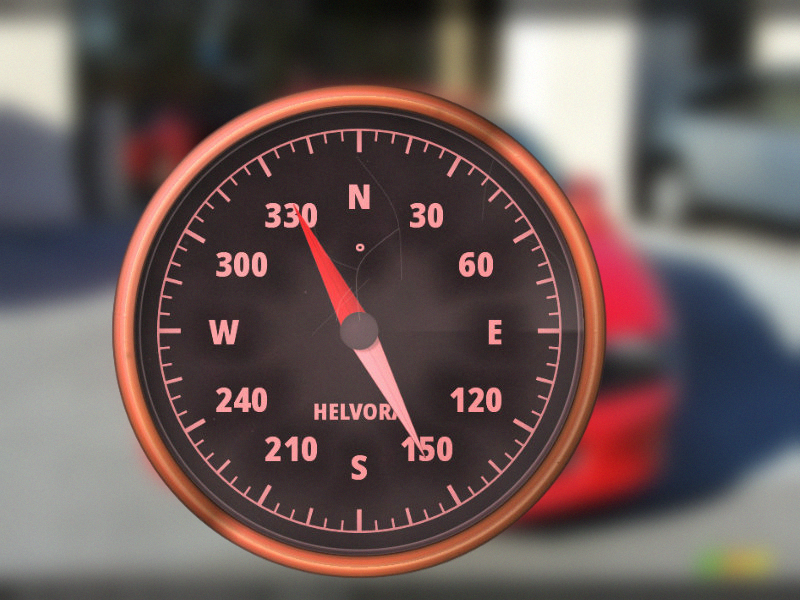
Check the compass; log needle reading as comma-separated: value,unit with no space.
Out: 332.5,°
